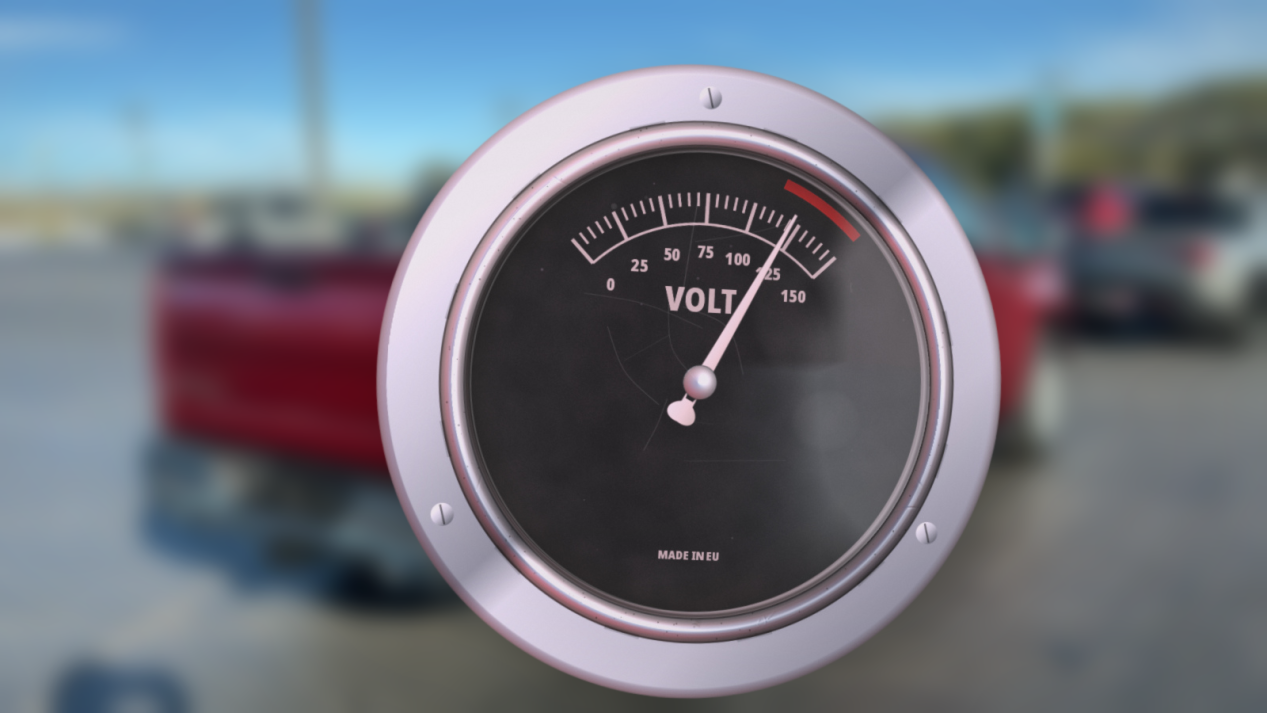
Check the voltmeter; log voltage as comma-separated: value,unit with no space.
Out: 120,V
